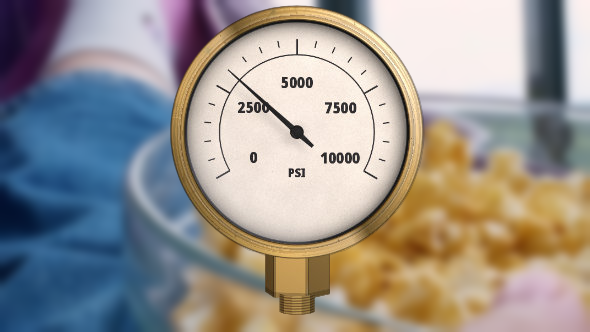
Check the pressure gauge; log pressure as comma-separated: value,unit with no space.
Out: 3000,psi
